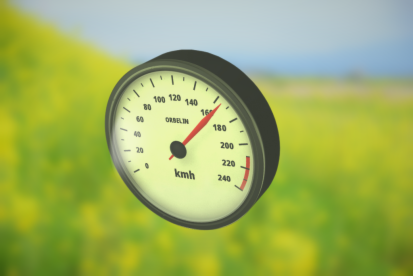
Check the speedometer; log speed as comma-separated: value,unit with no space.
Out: 165,km/h
